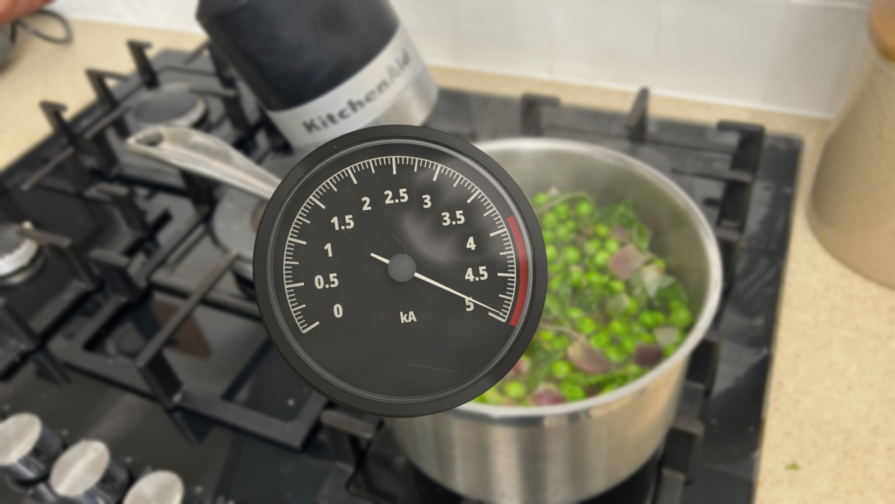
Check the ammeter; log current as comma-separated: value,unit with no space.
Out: 4.95,kA
